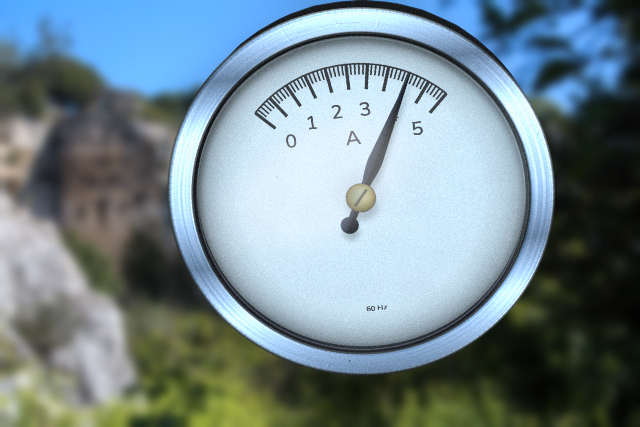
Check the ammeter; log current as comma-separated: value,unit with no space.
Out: 4,A
